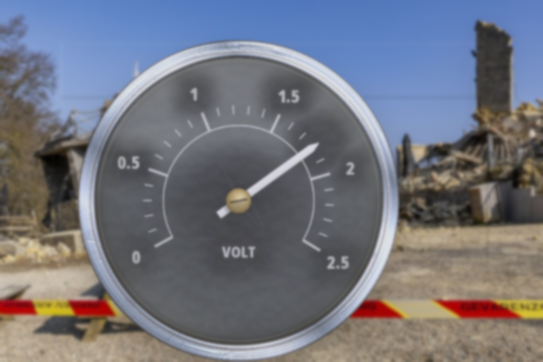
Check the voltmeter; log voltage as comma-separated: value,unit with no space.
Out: 1.8,V
